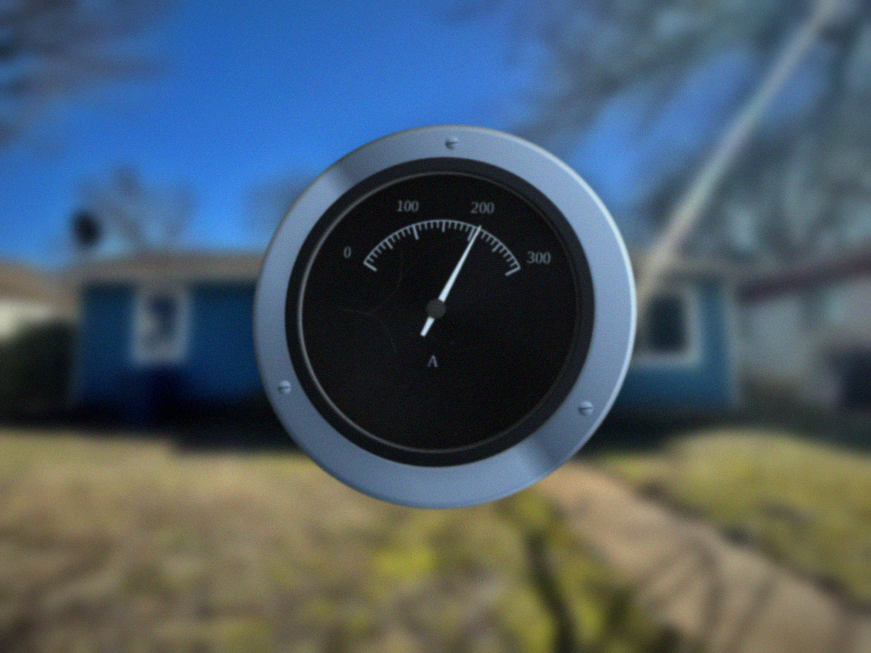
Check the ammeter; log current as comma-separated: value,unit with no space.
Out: 210,A
